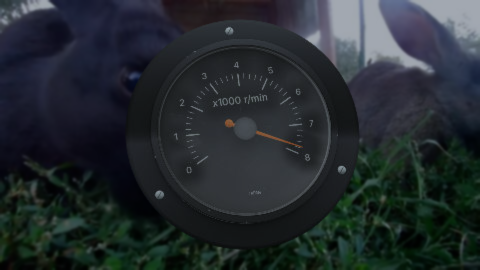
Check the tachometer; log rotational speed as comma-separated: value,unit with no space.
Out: 7800,rpm
